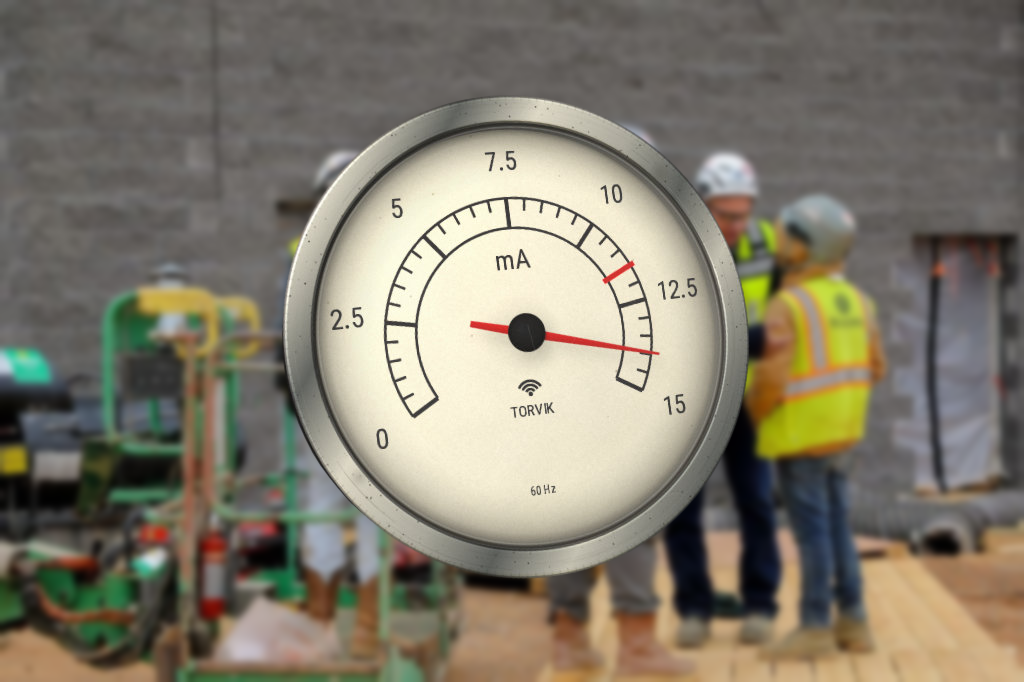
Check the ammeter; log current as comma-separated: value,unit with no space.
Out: 14,mA
